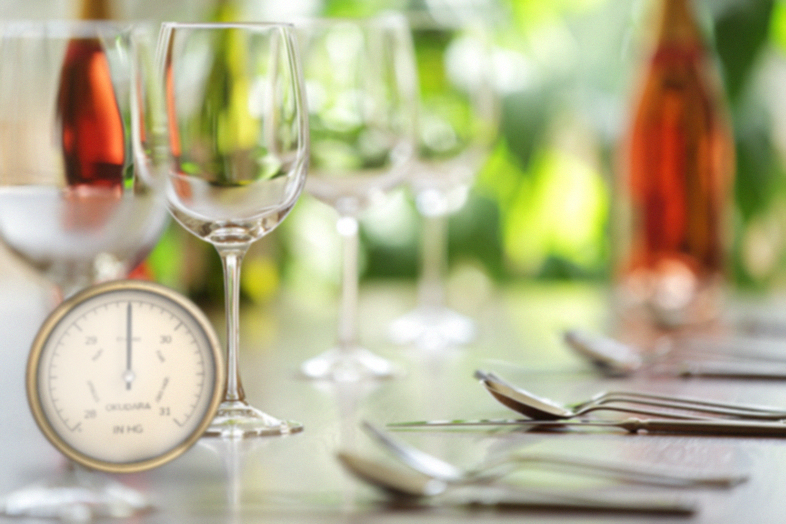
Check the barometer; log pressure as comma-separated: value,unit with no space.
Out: 29.5,inHg
